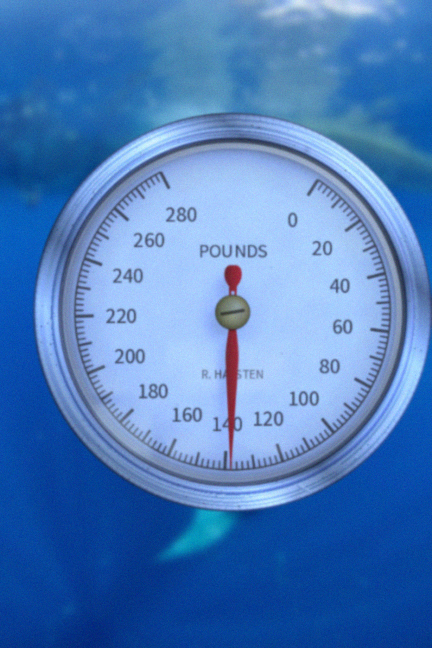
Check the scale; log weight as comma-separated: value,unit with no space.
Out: 138,lb
